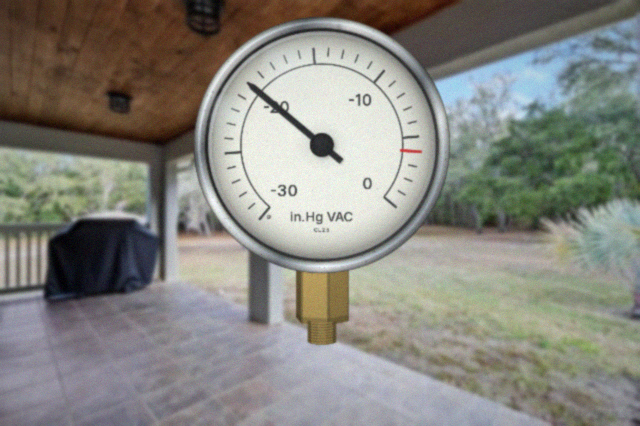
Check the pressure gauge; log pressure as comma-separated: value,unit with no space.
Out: -20,inHg
